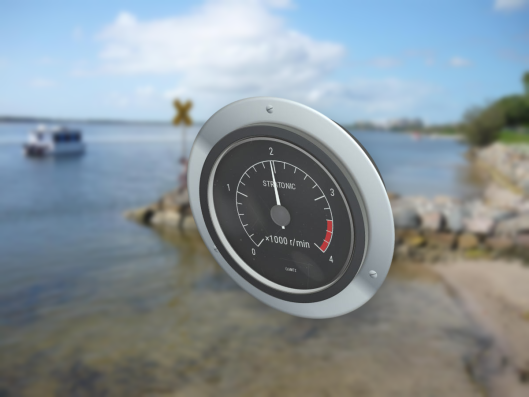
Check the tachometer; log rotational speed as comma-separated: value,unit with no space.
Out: 2000,rpm
